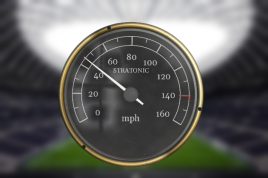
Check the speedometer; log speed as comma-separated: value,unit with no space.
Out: 45,mph
